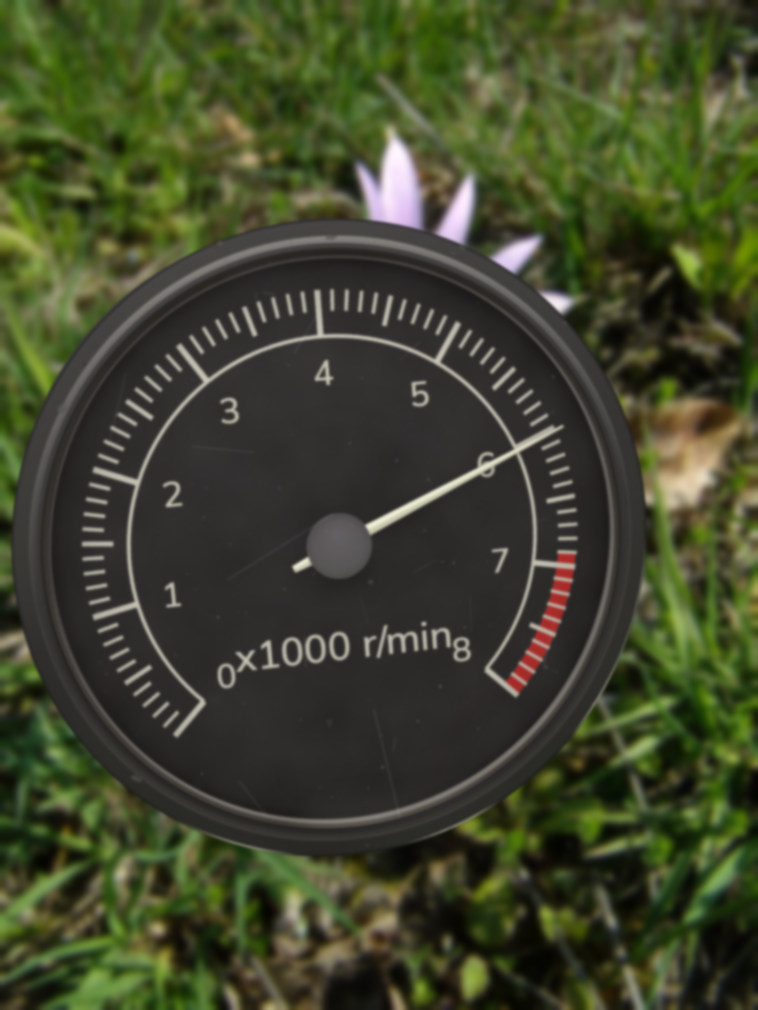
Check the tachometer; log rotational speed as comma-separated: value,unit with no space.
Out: 6000,rpm
